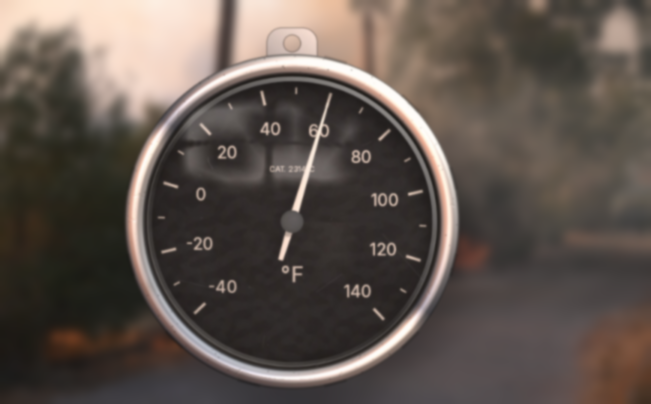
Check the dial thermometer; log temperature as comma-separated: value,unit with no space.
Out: 60,°F
